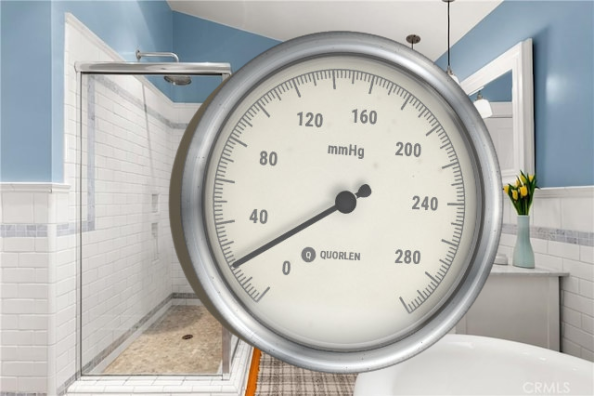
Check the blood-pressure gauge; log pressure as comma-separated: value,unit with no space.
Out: 20,mmHg
